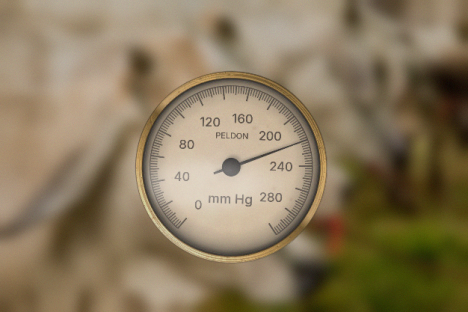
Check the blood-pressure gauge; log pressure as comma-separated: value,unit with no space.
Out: 220,mmHg
